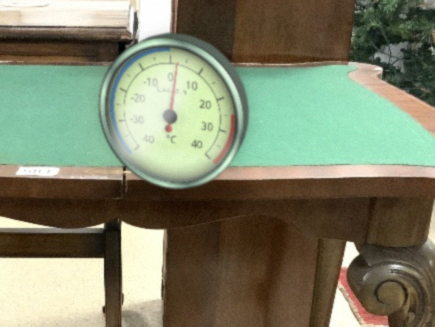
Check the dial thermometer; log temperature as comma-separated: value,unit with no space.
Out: 2.5,°C
